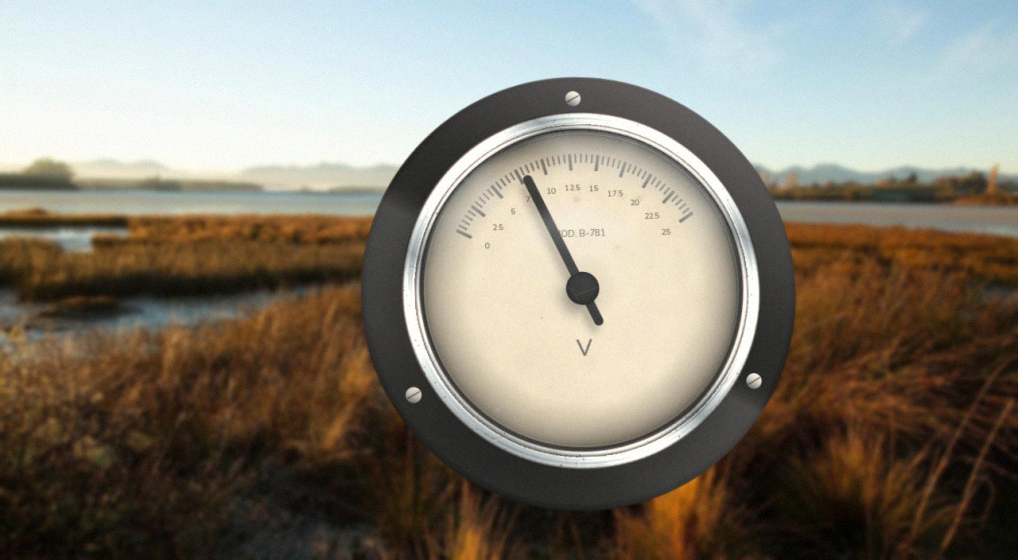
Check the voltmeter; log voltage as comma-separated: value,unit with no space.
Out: 8,V
